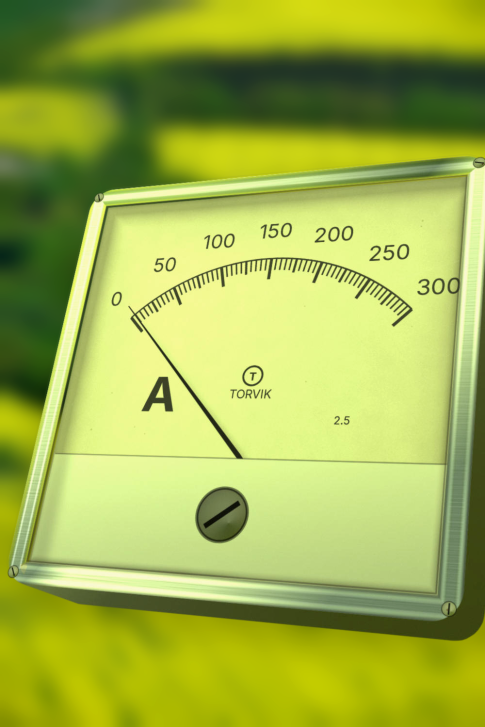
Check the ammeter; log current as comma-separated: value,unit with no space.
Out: 5,A
